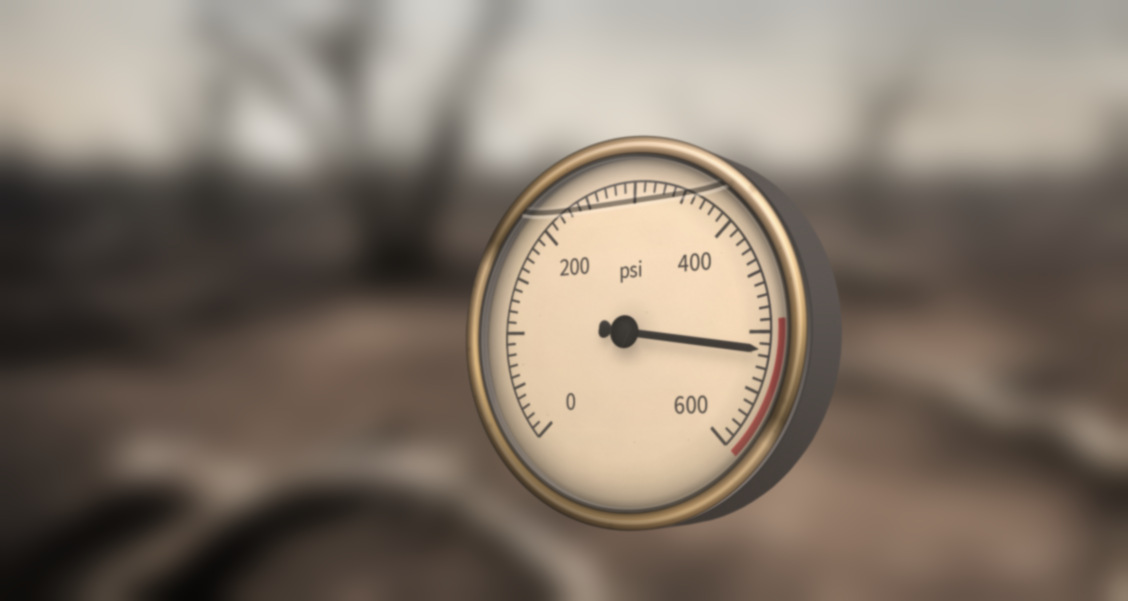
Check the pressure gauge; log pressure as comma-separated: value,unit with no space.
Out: 515,psi
